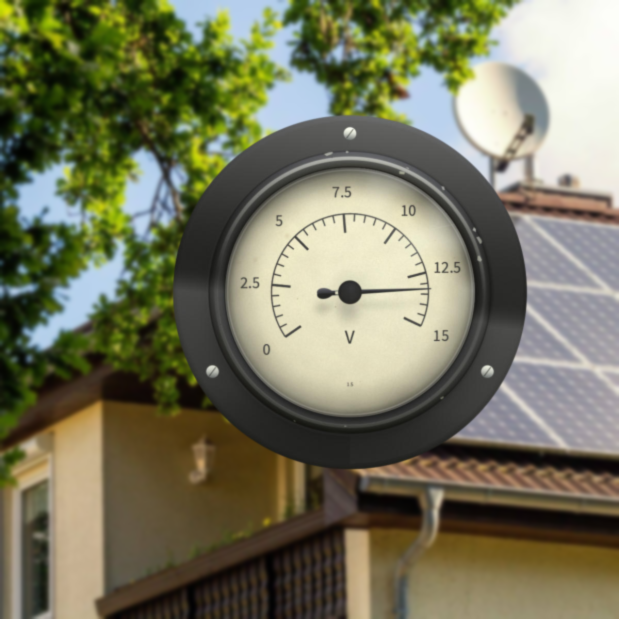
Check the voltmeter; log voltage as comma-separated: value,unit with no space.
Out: 13.25,V
